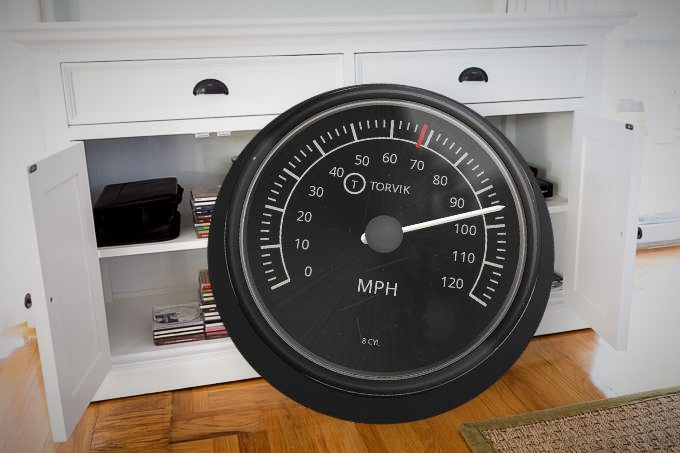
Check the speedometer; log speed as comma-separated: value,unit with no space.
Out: 96,mph
